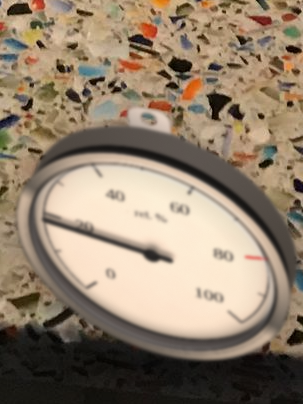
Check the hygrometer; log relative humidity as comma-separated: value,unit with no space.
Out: 20,%
